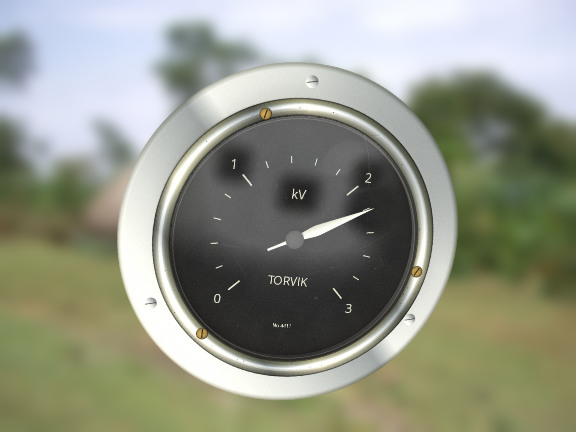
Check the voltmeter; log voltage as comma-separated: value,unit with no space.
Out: 2.2,kV
